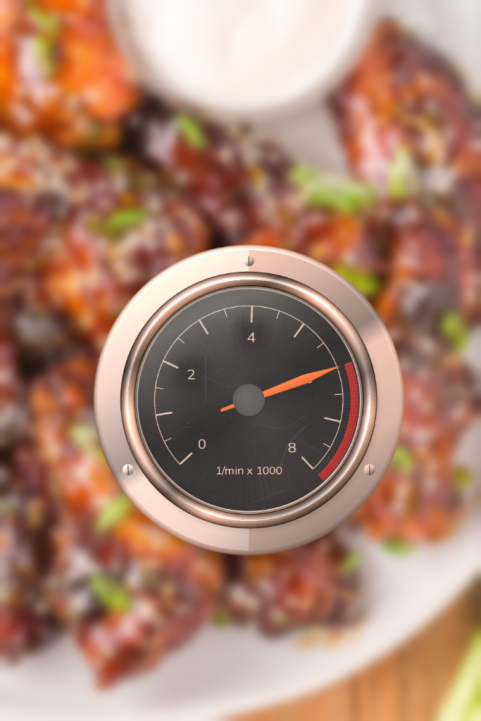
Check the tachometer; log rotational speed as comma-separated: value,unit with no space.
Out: 6000,rpm
